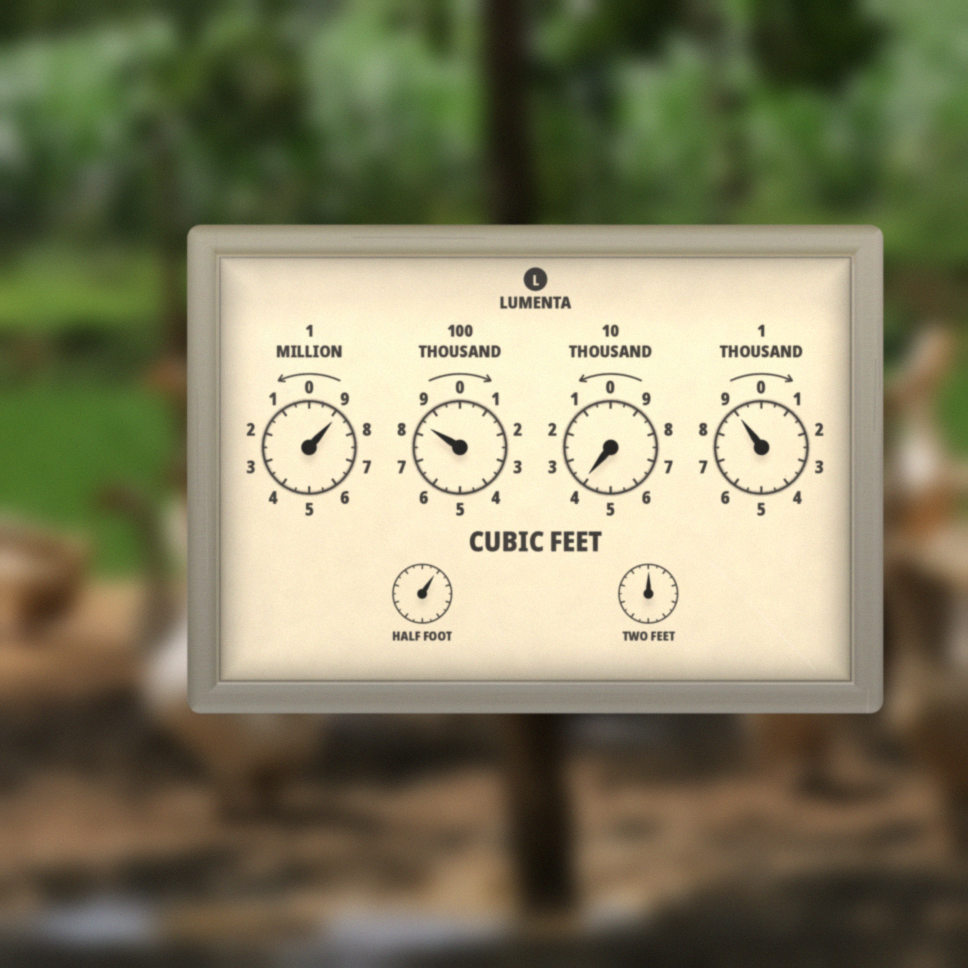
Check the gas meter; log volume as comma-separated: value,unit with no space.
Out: 883900,ft³
